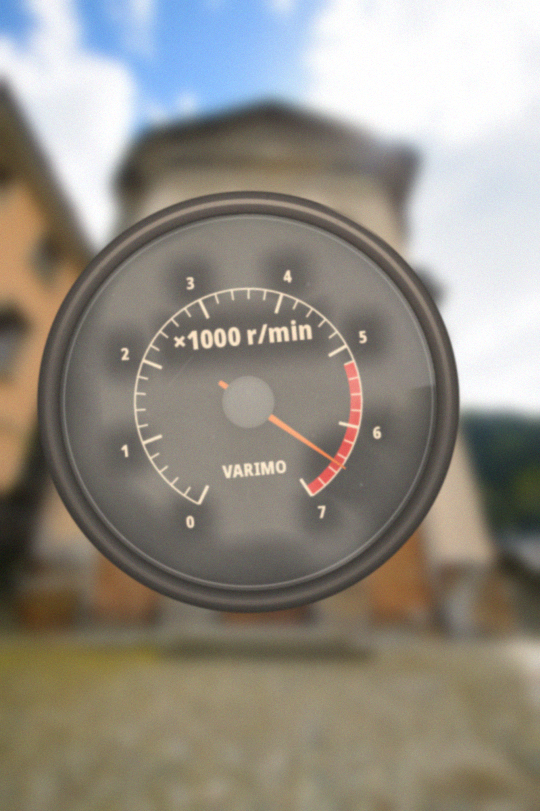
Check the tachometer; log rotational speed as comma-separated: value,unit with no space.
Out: 6500,rpm
